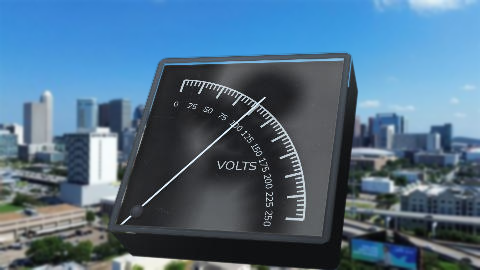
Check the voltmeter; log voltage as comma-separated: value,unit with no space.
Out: 100,V
